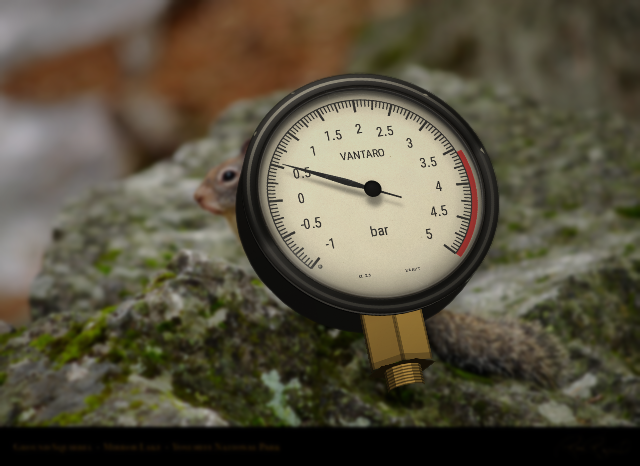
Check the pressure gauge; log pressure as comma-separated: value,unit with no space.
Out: 0.5,bar
